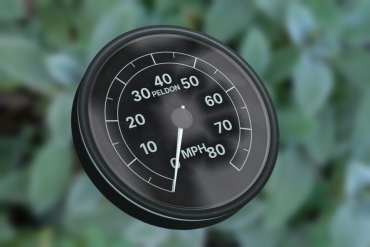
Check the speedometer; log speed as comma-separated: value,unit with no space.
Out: 0,mph
